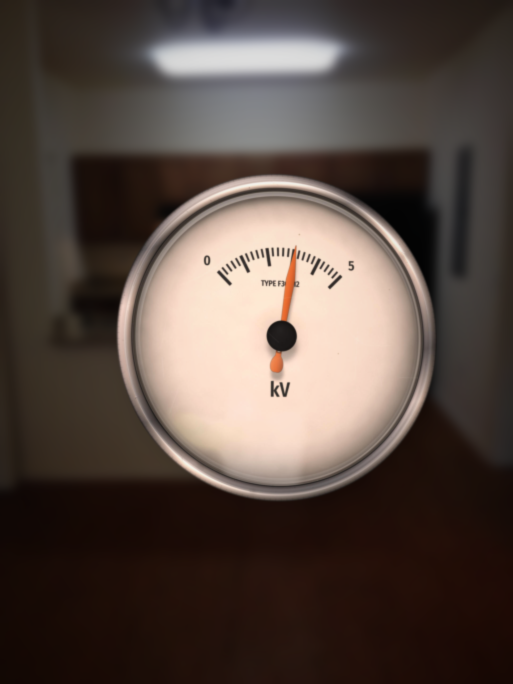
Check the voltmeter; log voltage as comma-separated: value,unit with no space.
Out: 3,kV
